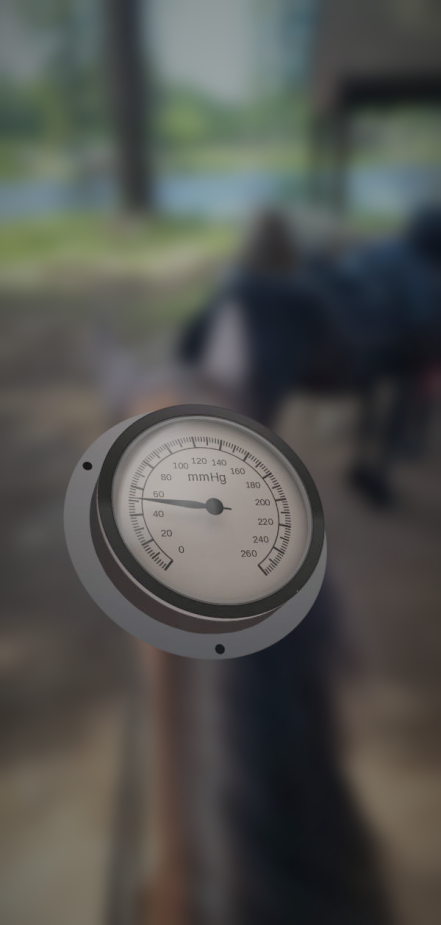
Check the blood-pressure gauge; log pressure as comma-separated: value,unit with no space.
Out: 50,mmHg
